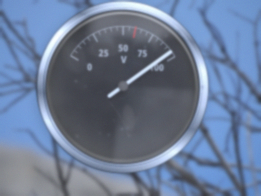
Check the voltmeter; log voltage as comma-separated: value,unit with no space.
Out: 95,V
